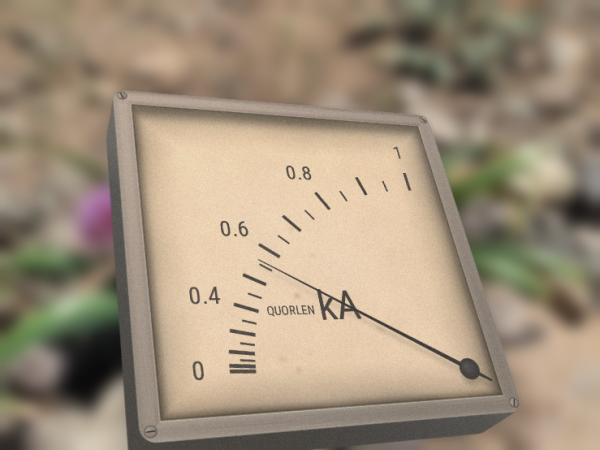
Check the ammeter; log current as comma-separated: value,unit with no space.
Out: 0.55,kA
